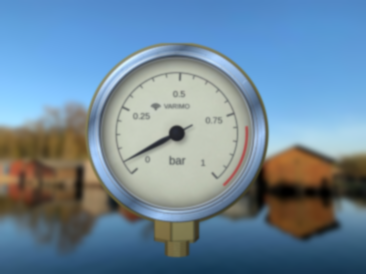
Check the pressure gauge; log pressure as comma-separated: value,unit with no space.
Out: 0.05,bar
